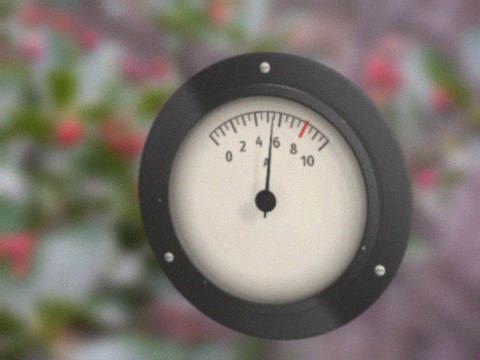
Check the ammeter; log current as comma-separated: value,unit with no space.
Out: 5.5,A
